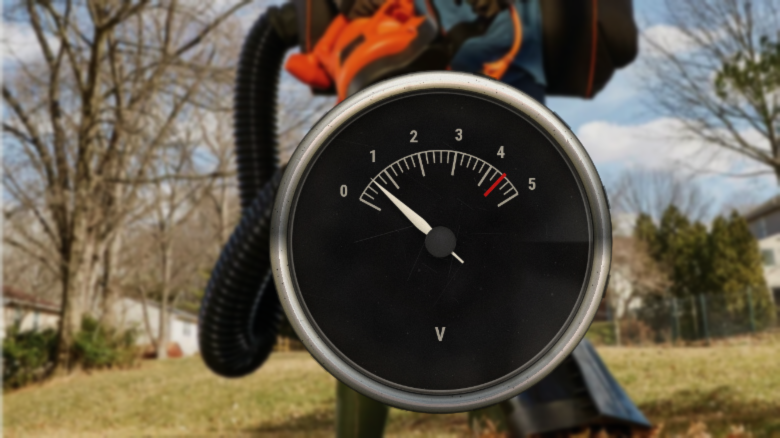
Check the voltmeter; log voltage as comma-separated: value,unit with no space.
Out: 0.6,V
